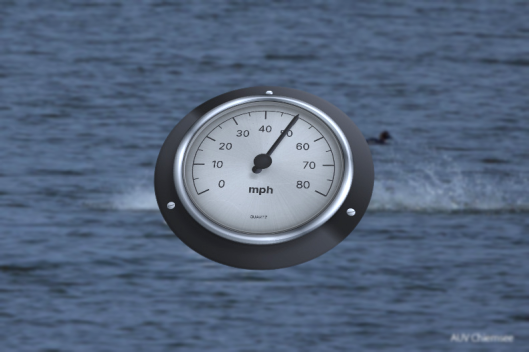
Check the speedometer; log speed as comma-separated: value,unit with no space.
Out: 50,mph
